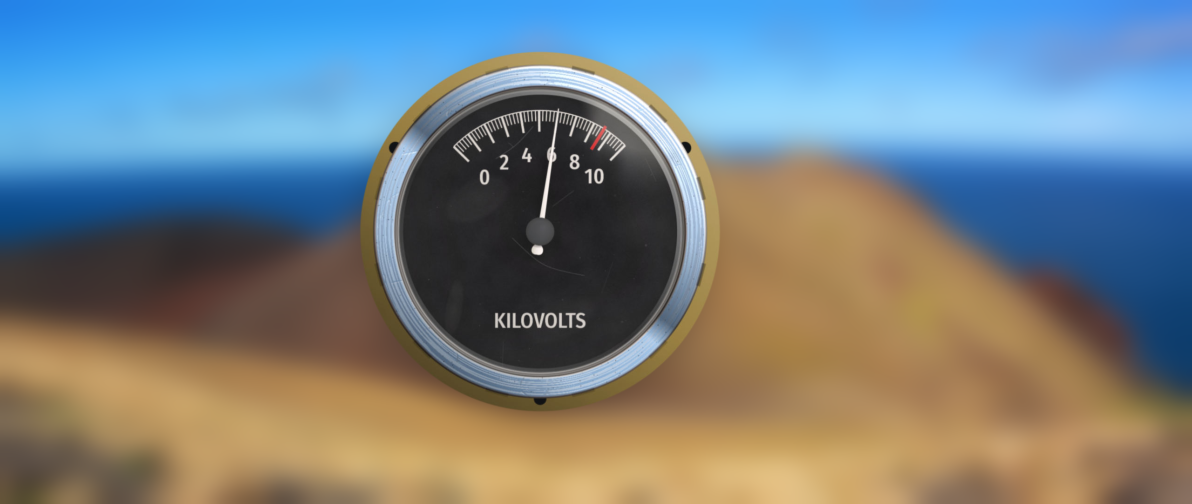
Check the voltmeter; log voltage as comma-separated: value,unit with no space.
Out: 6,kV
